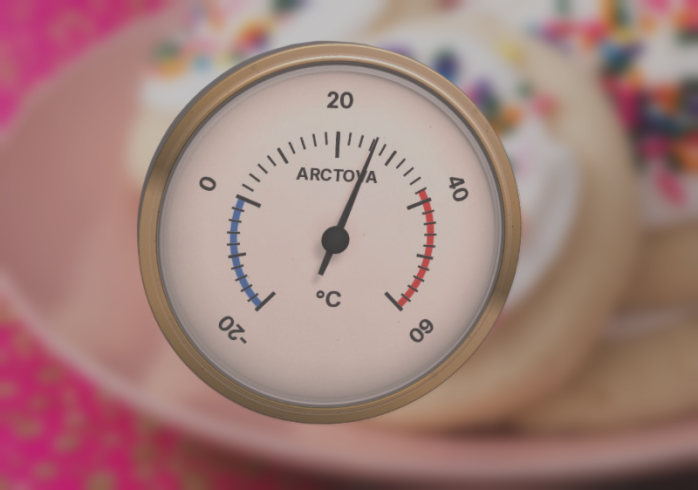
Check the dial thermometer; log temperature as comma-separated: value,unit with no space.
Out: 26,°C
